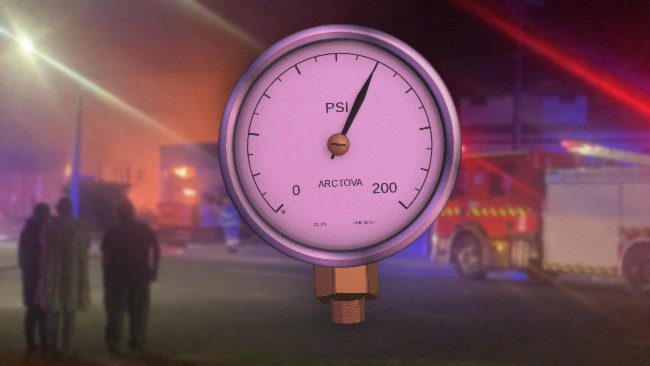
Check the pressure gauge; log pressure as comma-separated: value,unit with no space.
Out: 120,psi
